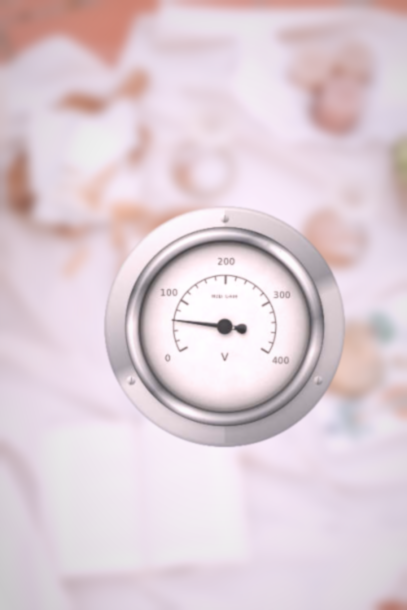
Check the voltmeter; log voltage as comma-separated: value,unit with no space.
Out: 60,V
